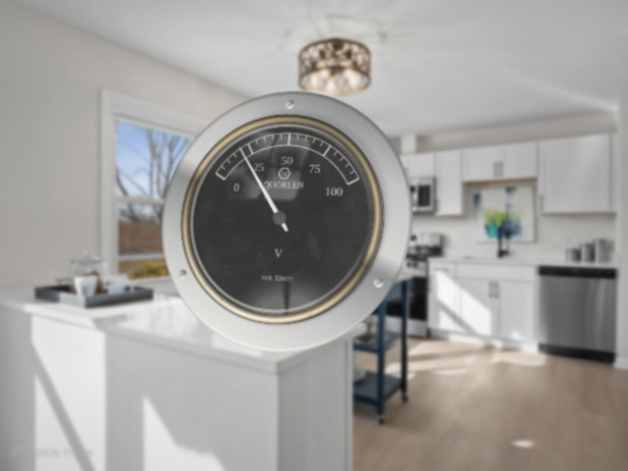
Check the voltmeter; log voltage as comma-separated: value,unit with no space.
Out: 20,V
